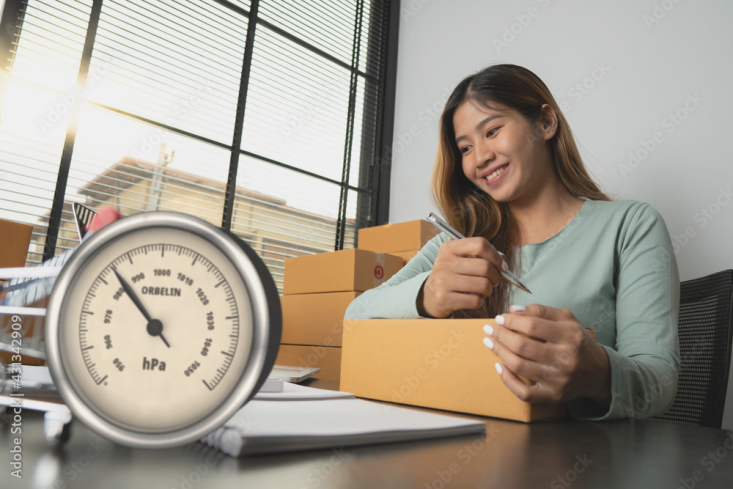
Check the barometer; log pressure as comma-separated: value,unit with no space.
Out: 985,hPa
